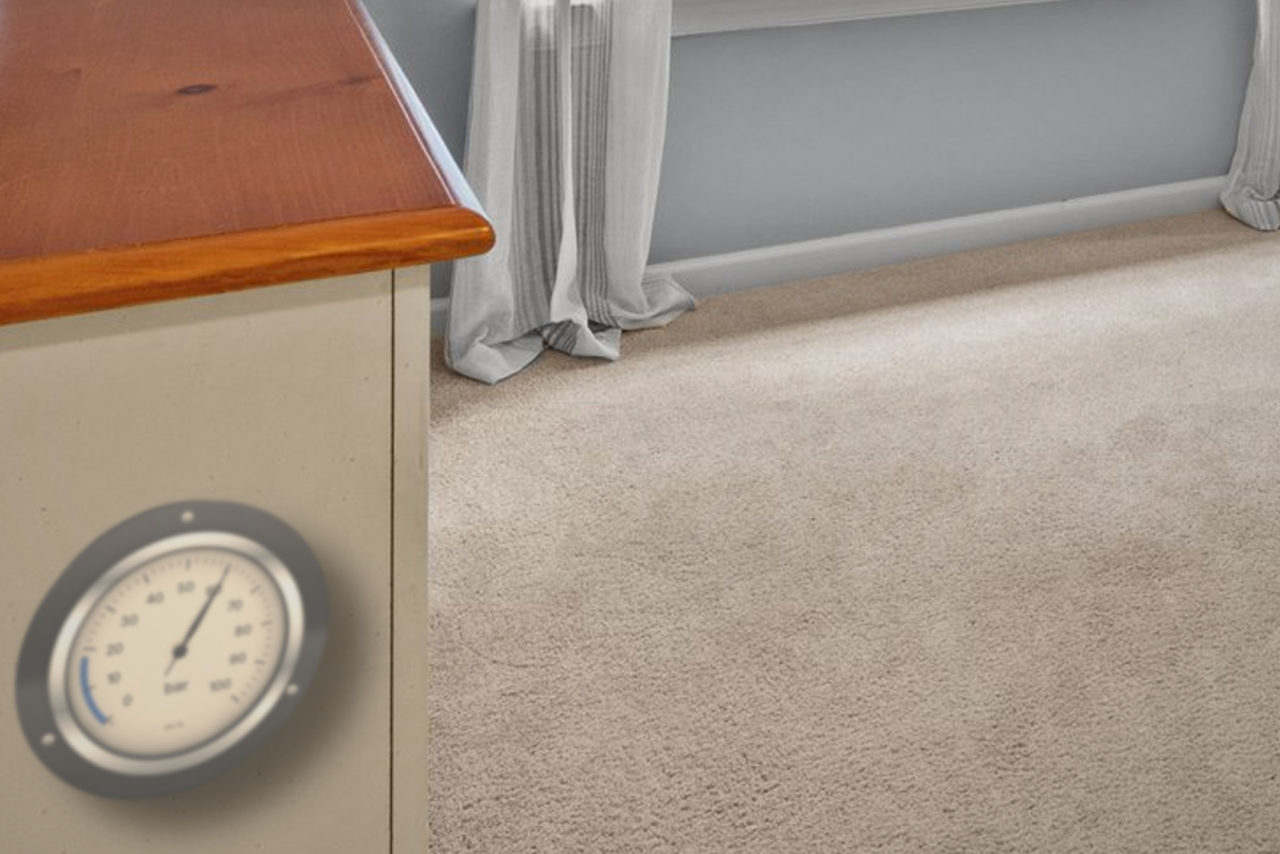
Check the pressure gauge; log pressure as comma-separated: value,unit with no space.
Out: 60,bar
